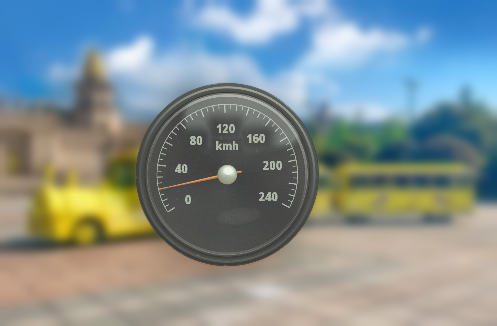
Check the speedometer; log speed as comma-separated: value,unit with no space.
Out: 20,km/h
